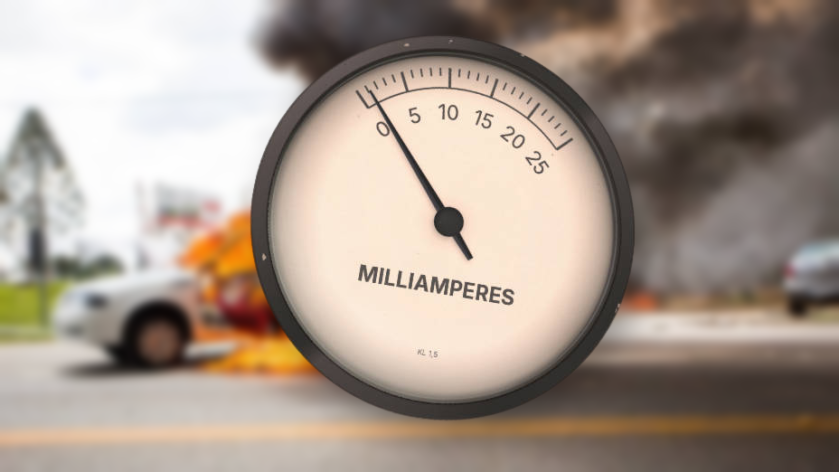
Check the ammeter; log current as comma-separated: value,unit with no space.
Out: 1,mA
